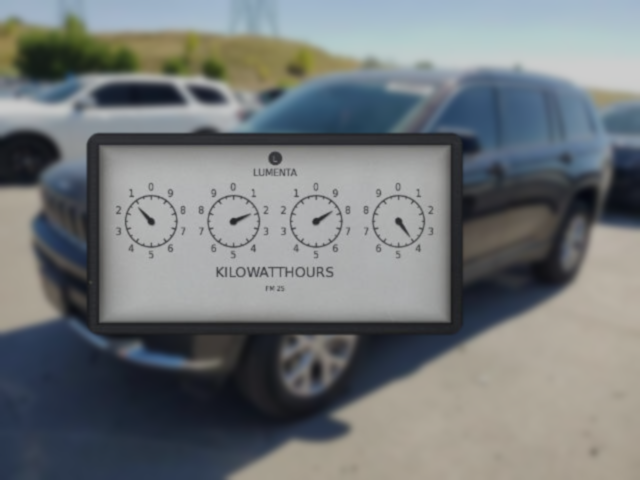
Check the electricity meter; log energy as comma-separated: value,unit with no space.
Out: 1184,kWh
